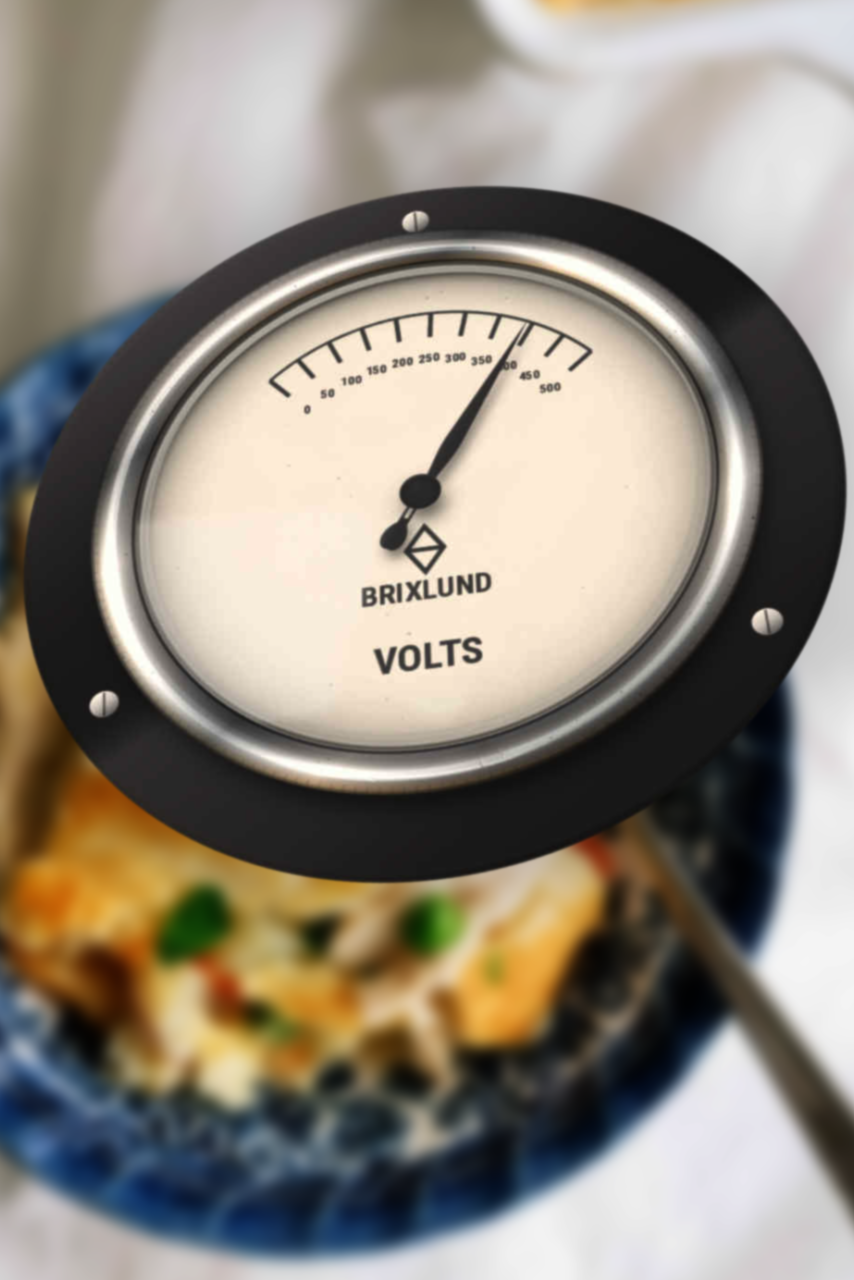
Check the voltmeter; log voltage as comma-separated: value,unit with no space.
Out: 400,V
